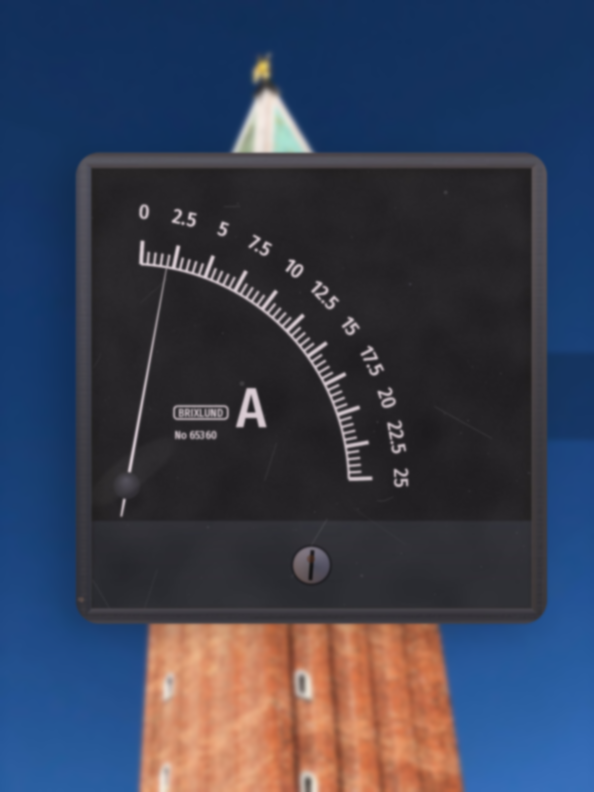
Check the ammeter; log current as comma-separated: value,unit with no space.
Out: 2,A
